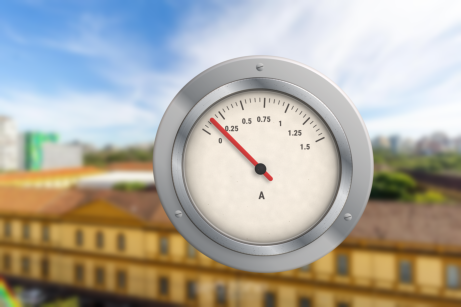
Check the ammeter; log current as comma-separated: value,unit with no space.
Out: 0.15,A
